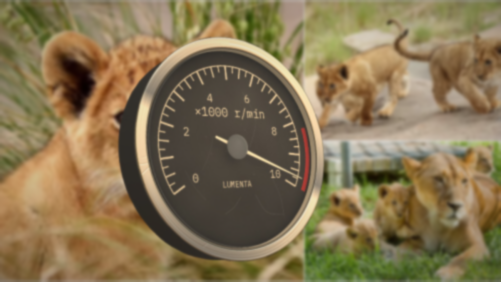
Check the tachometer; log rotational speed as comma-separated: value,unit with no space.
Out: 9750,rpm
